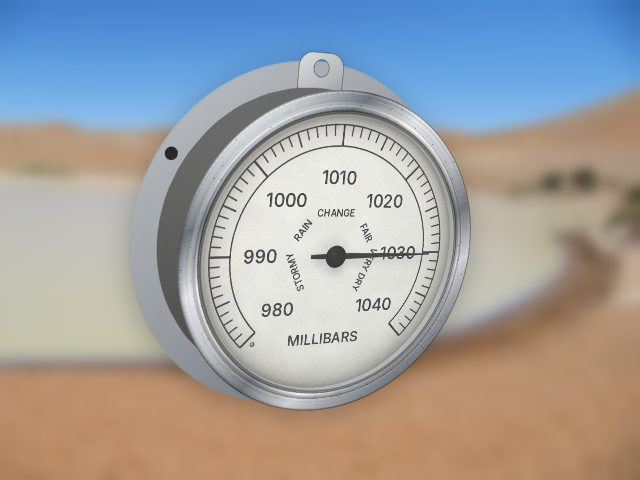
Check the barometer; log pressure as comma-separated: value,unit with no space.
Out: 1030,mbar
